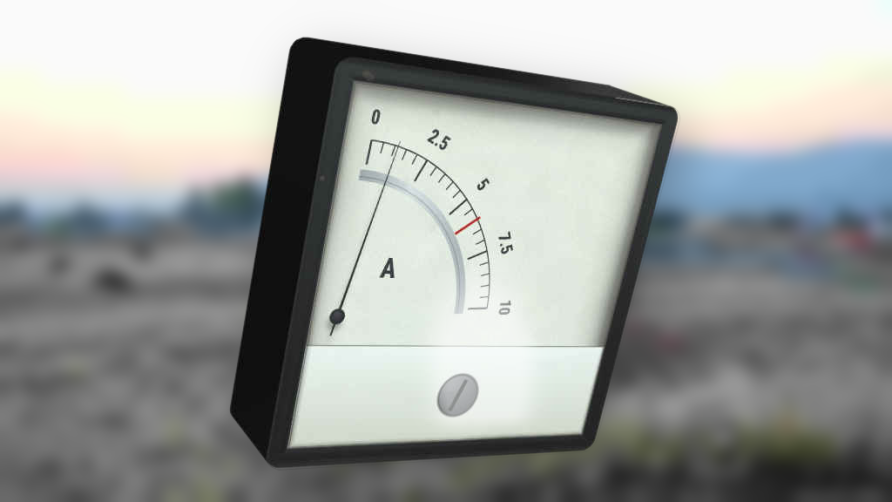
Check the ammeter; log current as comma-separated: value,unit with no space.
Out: 1,A
